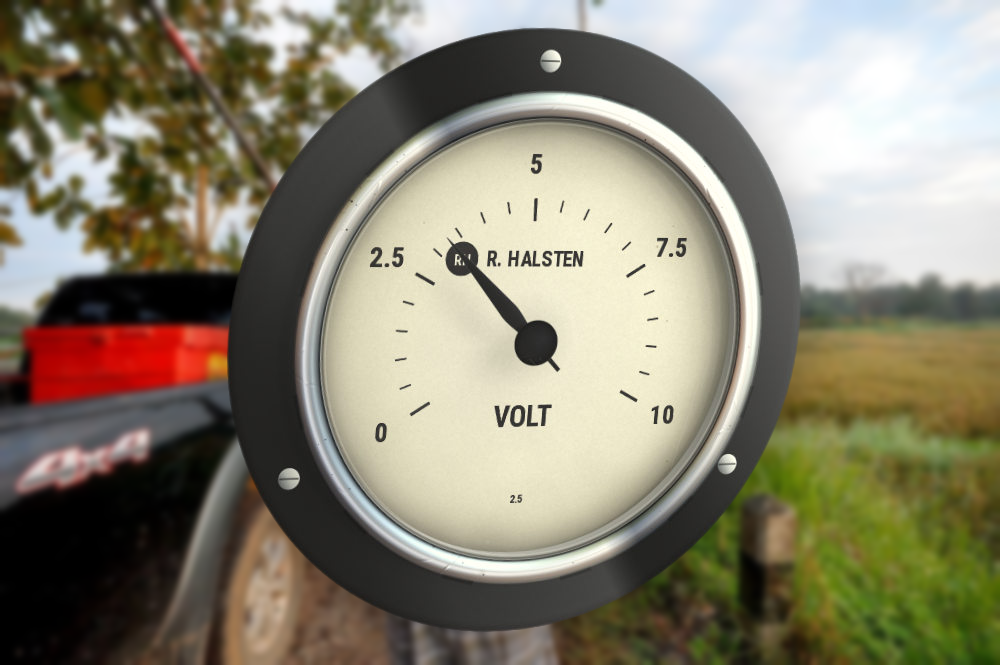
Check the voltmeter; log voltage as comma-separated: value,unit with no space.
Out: 3.25,V
